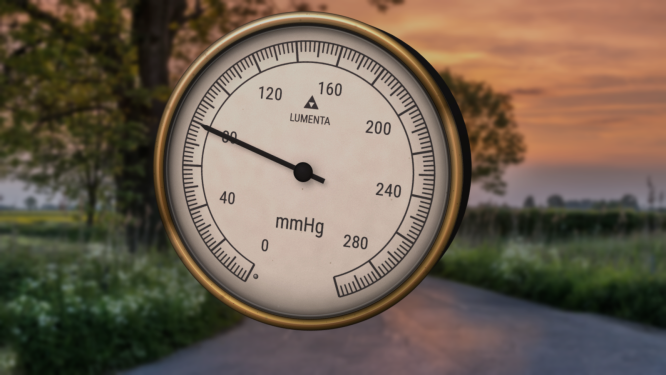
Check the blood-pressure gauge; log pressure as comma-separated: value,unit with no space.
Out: 80,mmHg
